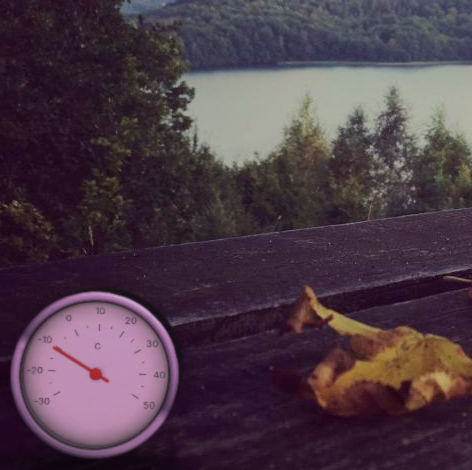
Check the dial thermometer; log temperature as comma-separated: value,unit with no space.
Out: -10,°C
